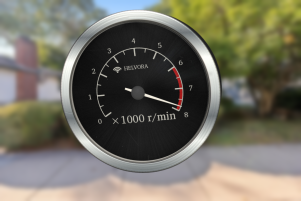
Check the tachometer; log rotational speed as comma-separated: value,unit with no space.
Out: 7750,rpm
